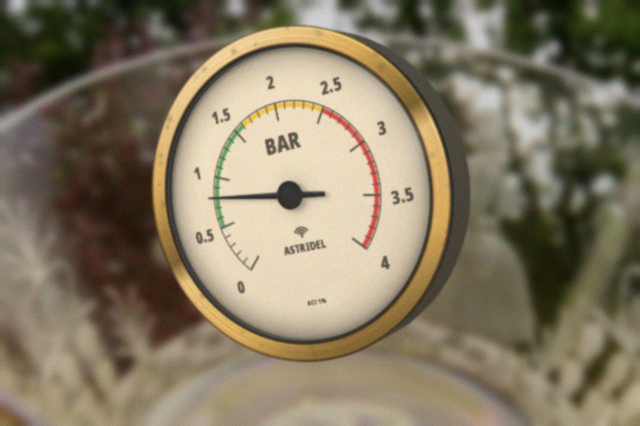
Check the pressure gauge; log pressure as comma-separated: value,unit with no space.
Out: 0.8,bar
